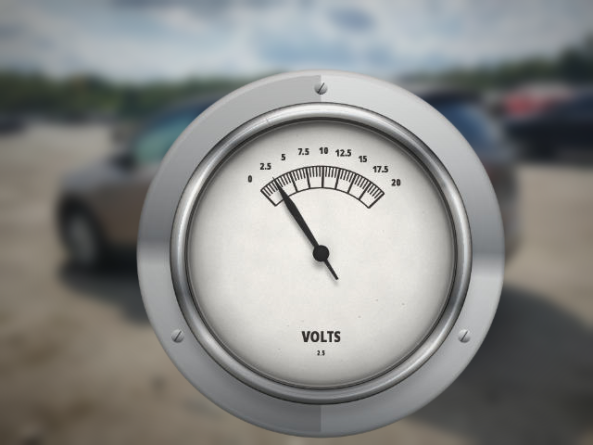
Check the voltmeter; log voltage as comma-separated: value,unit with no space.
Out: 2.5,V
